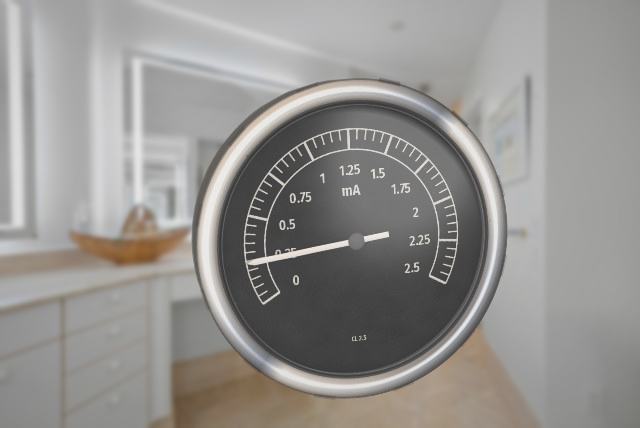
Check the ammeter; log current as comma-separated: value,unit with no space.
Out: 0.25,mA
